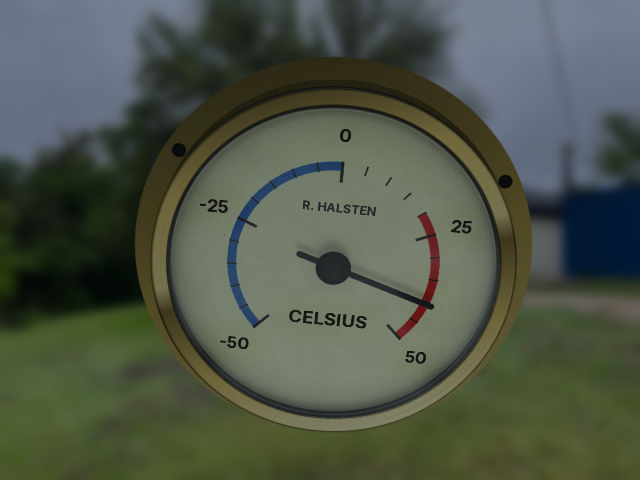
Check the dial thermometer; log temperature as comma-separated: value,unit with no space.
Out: 40,°C
